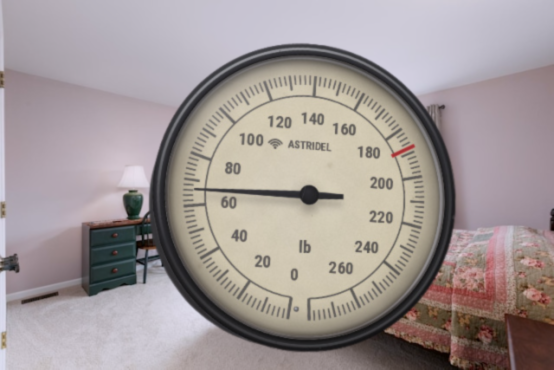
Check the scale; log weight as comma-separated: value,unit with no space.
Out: 66,lb
